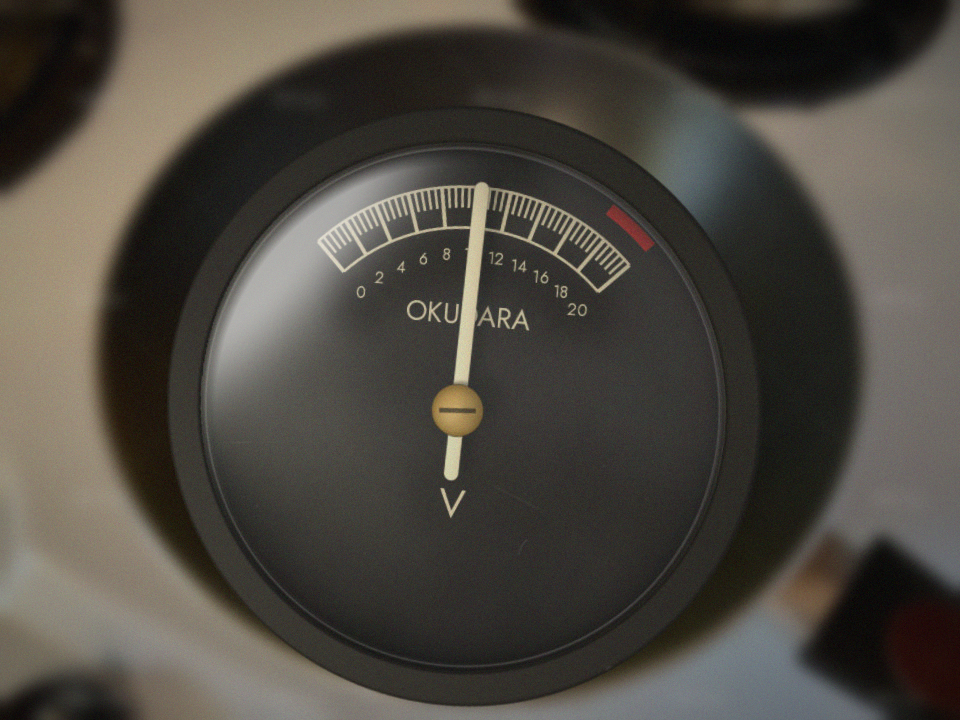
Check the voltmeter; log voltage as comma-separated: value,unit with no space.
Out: 10.4,V
